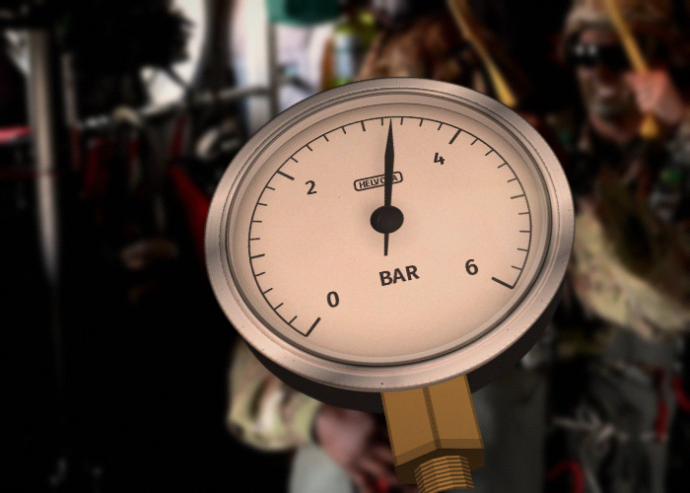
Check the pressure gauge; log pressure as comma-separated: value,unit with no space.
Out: 3.3,bar
